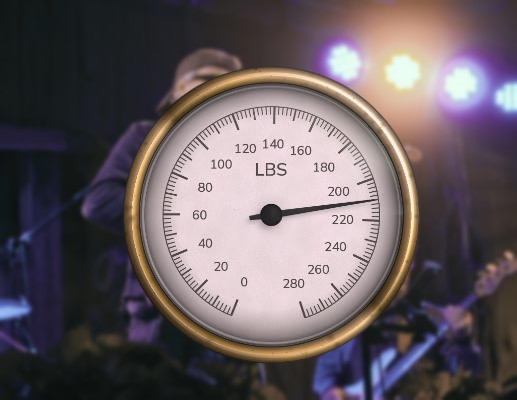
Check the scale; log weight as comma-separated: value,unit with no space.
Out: 210,lb
